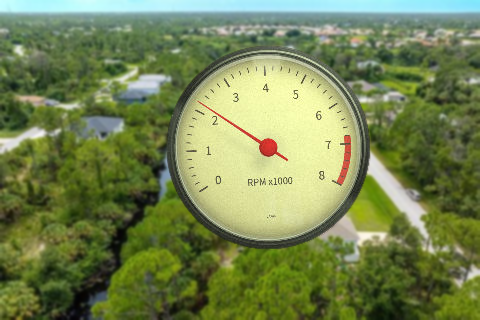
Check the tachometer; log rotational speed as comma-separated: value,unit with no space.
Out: 2200,rpm
